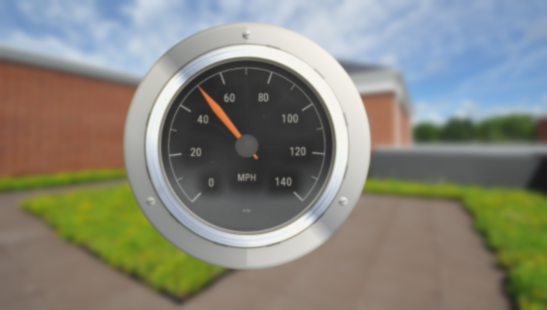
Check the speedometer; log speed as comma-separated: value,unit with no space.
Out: 50,mph
